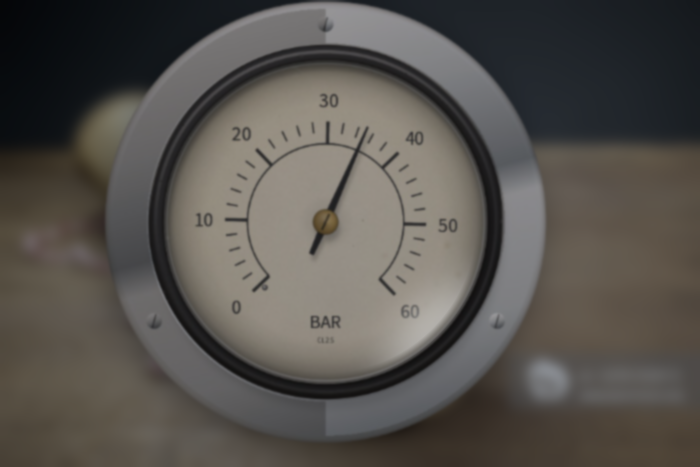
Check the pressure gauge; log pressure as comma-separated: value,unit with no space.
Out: 35,bar
